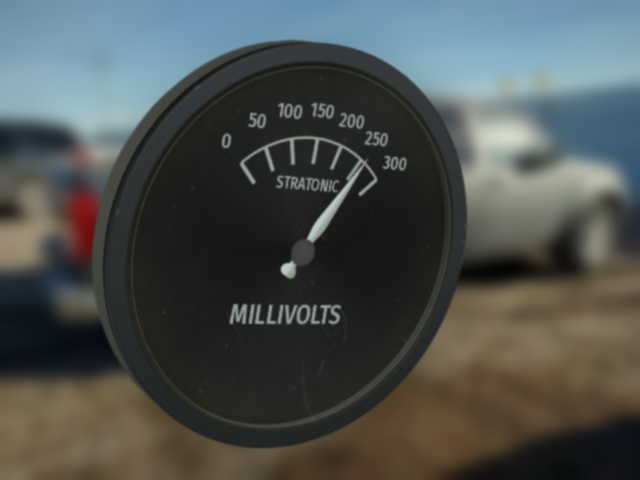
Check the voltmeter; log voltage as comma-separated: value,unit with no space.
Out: 250,mV
